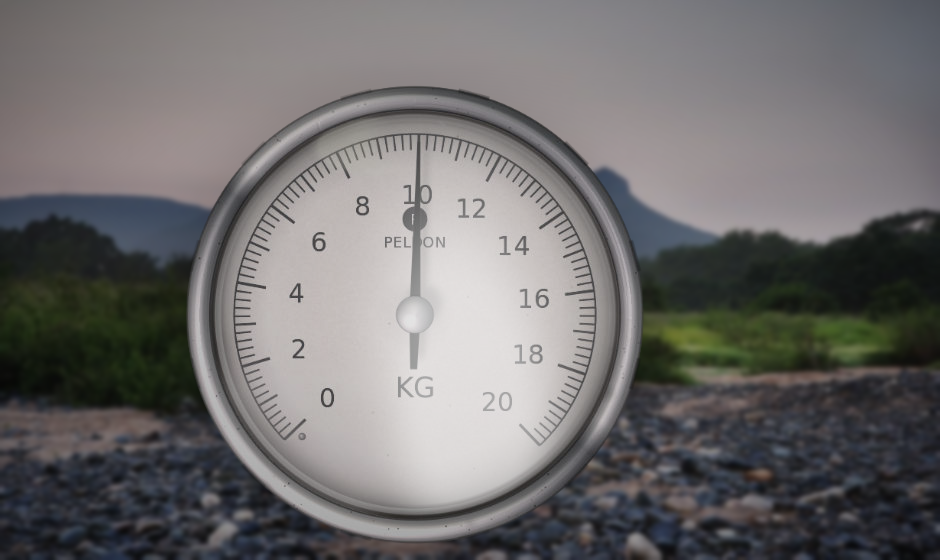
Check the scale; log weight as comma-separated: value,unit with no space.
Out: 10,kg
